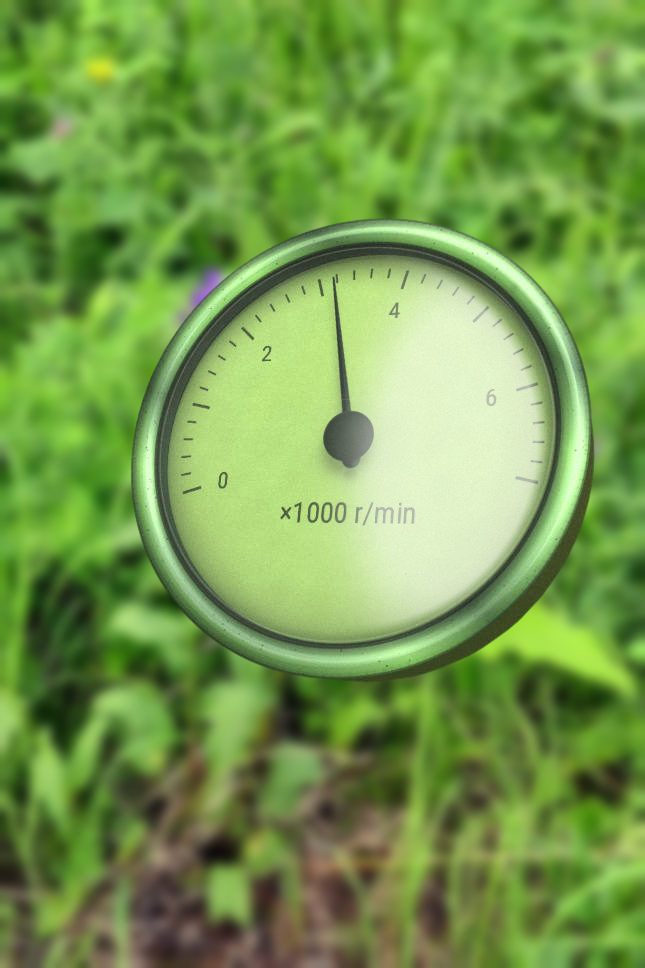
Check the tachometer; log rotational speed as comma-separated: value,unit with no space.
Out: 3200,rpm
